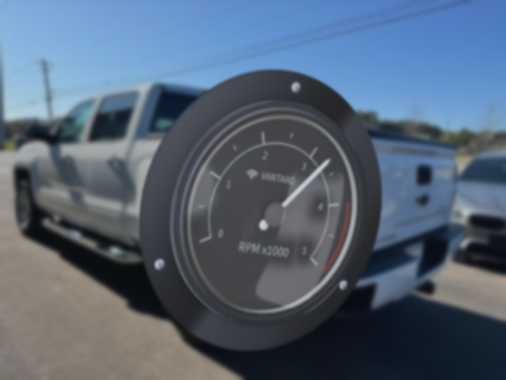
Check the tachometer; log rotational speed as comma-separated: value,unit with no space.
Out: 3250,rpm
